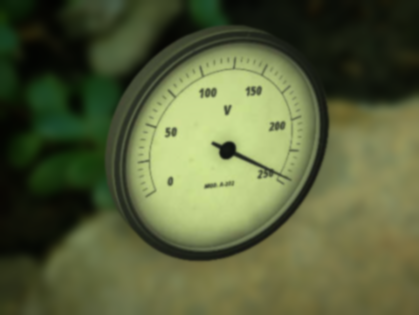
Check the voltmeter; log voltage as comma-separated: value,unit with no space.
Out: 245,V
